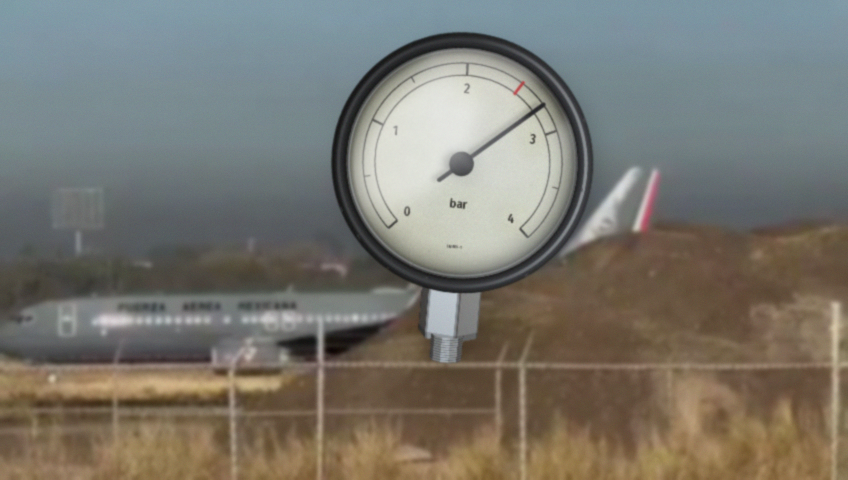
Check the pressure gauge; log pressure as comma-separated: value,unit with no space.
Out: 2.75,bar
